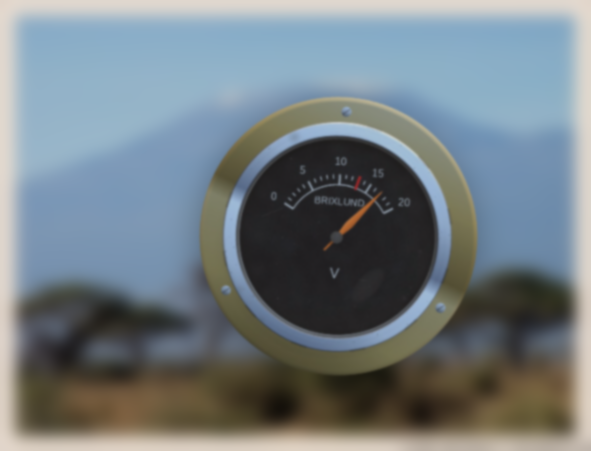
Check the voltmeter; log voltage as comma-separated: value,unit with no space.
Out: 17,V
